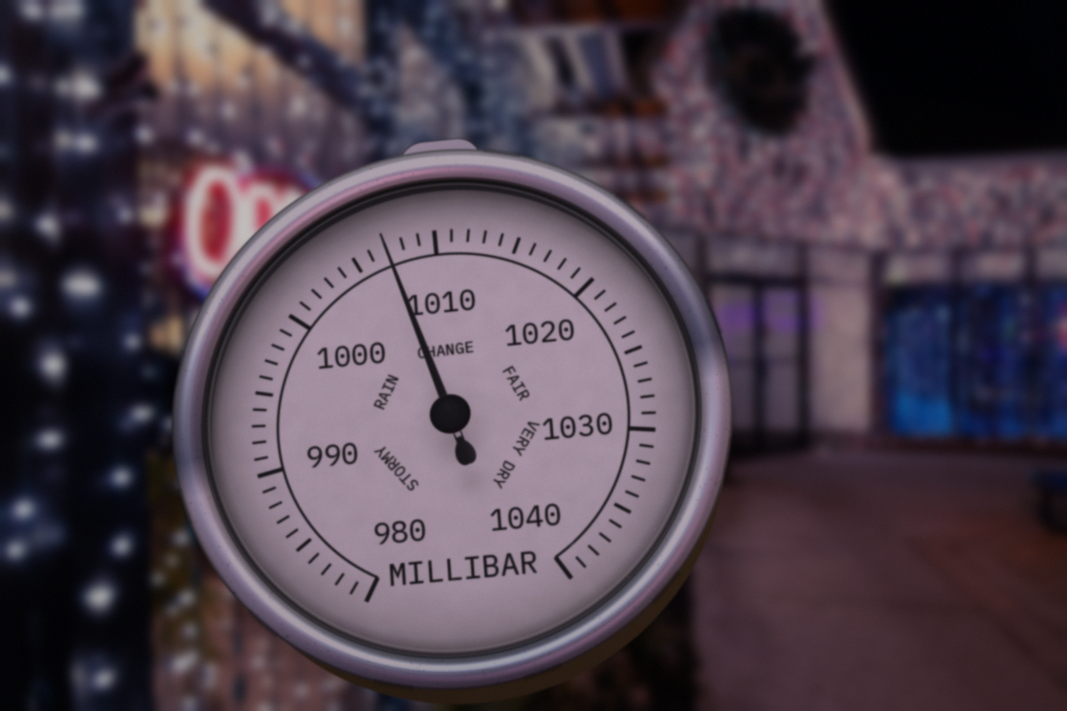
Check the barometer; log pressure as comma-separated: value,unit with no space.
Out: 1007,mbar
